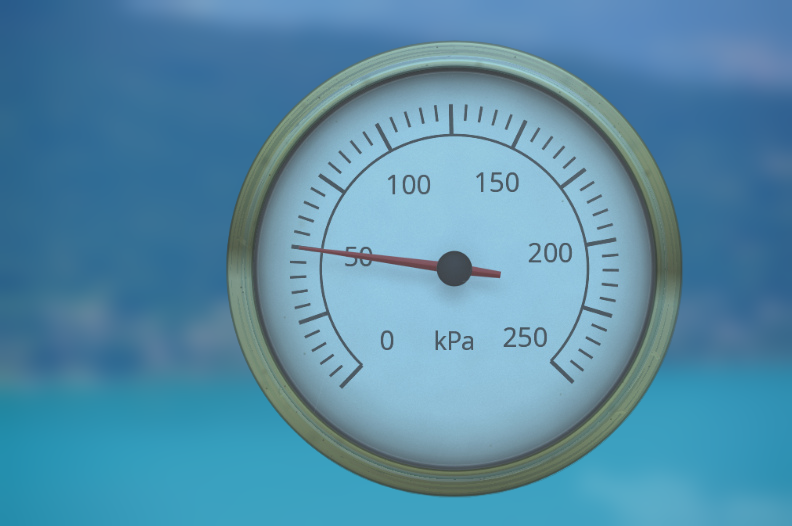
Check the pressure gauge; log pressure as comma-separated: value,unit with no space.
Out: 50,kPa
